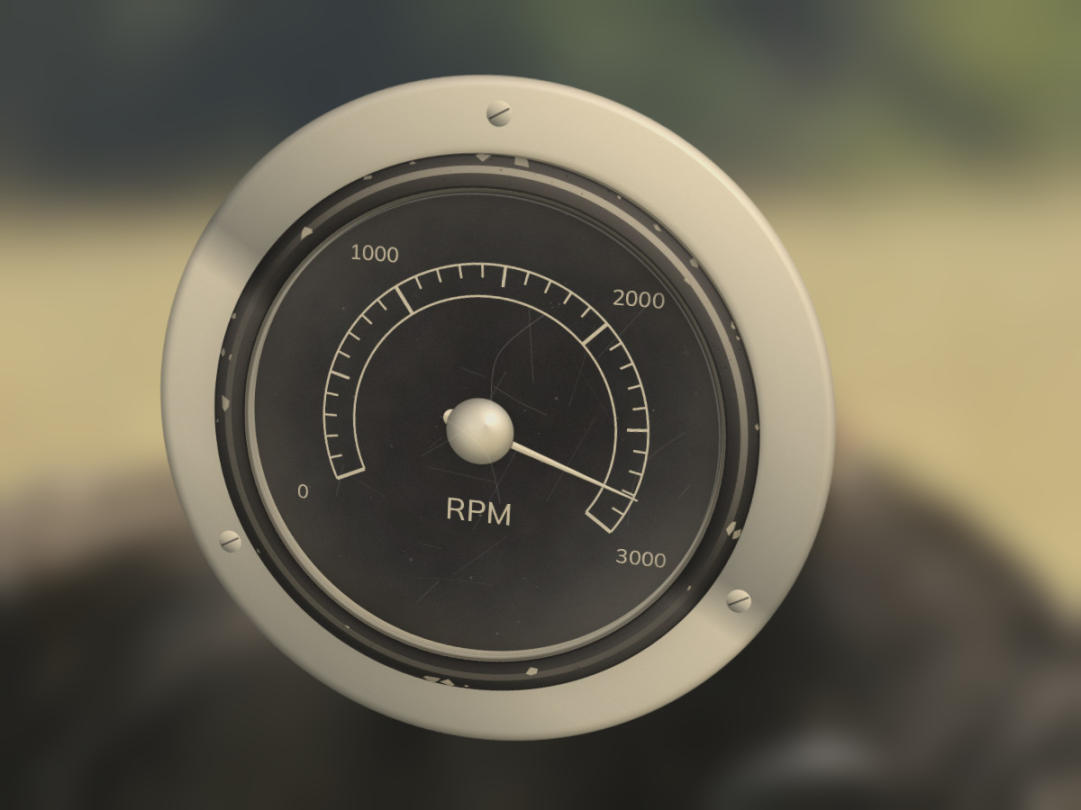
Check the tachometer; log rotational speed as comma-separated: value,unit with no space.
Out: 2800,rpm
